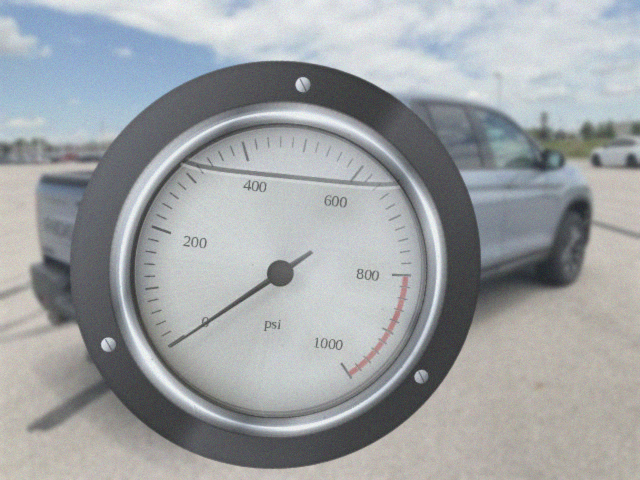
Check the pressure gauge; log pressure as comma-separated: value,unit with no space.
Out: 0,psi
